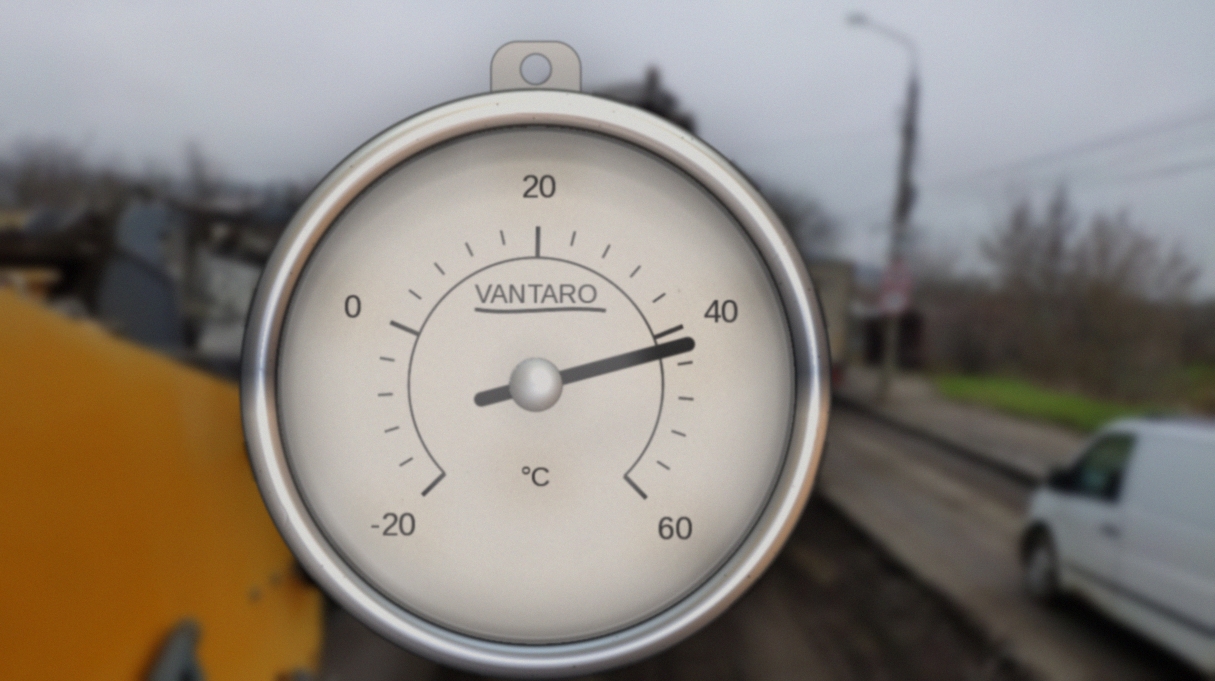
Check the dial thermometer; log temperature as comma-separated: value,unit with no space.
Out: 42,°C
